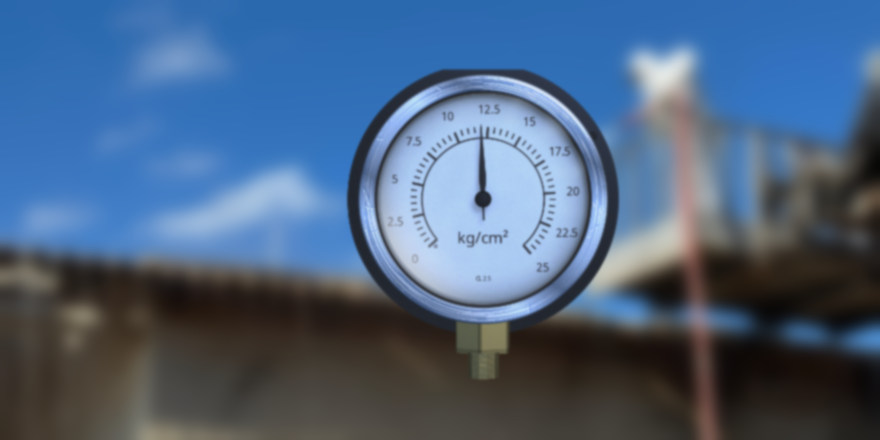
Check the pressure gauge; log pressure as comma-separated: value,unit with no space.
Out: 12,kg/cm²
